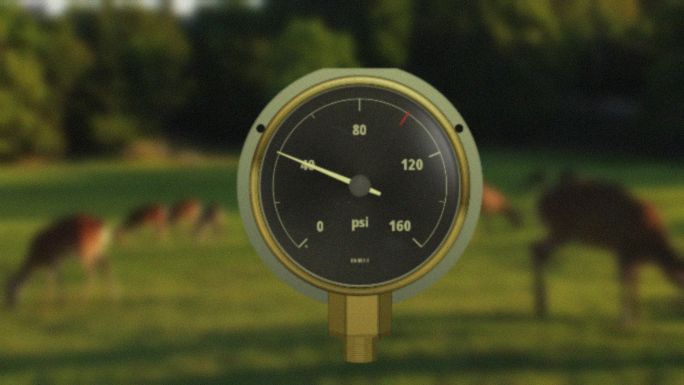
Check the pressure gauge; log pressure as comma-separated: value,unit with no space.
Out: 40,psi
